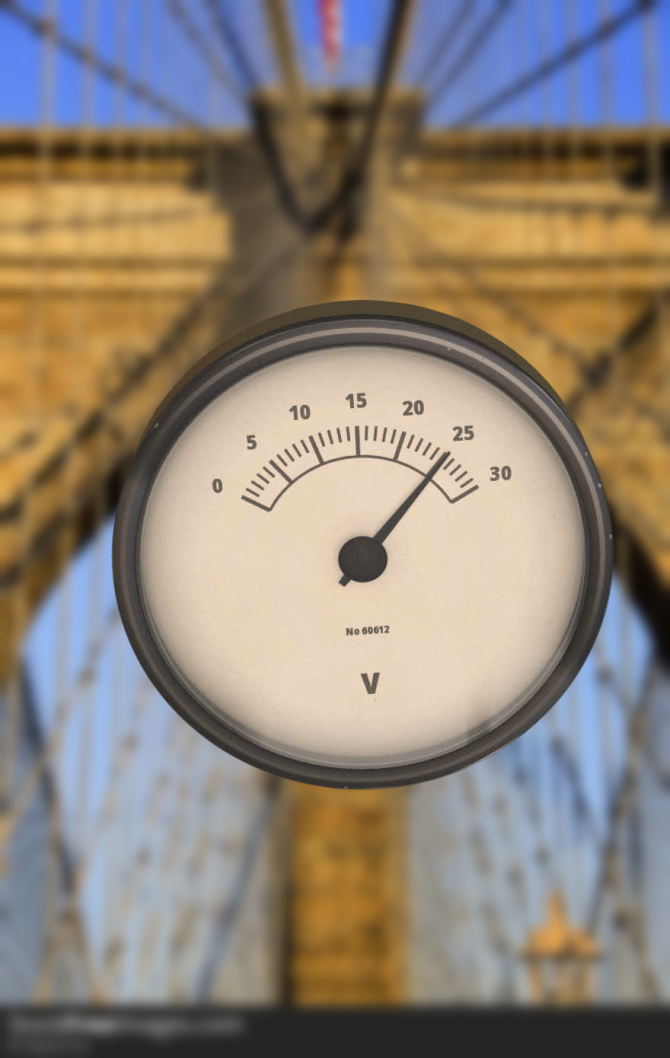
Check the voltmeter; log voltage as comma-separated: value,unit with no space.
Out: 25,V
